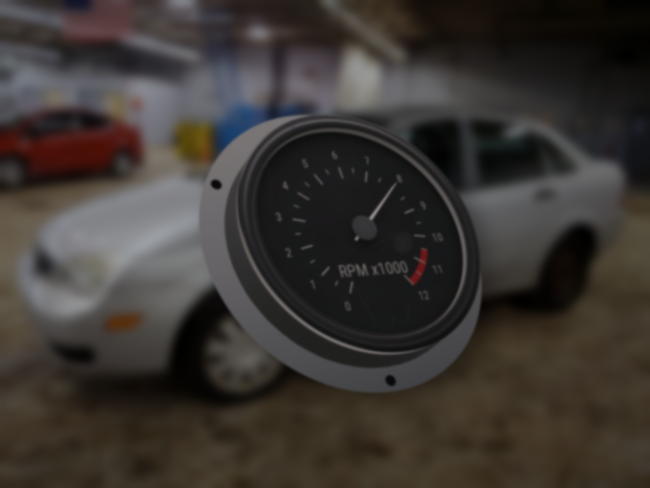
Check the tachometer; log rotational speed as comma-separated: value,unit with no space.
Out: 8000,rpm
